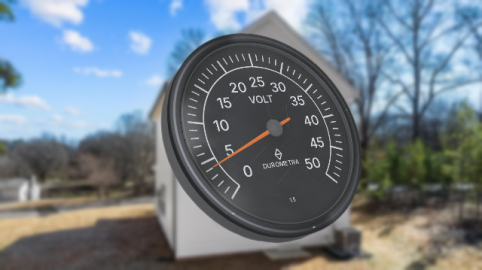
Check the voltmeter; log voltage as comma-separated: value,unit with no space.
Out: 4,V
